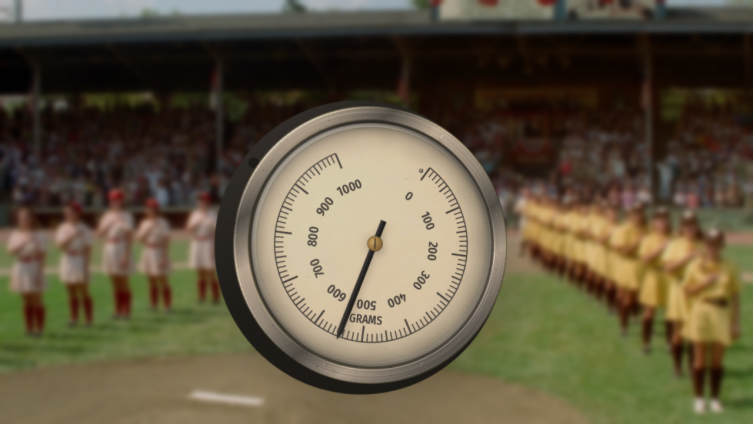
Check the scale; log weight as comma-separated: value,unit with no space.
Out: 550,g
